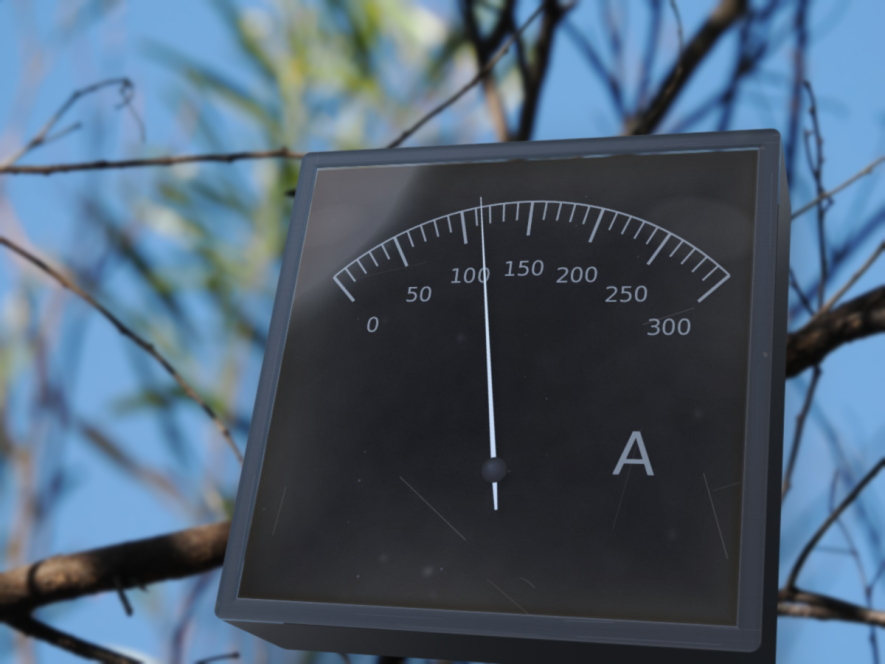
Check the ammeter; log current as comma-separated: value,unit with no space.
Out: 115,A
